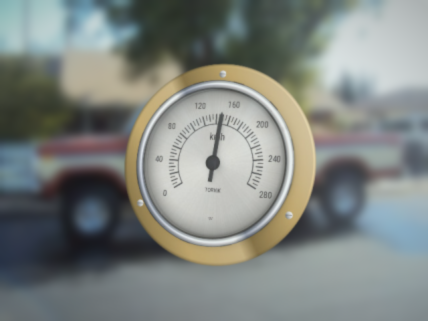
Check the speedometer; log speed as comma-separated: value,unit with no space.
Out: 150,km/h
